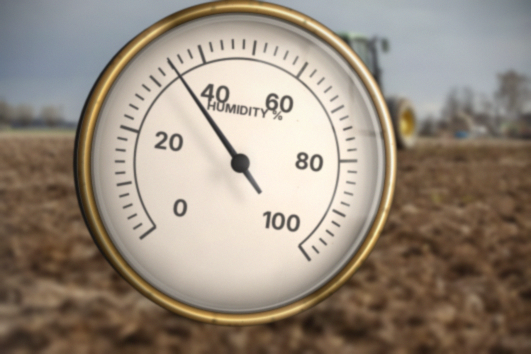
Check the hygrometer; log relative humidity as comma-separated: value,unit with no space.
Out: 34,%
